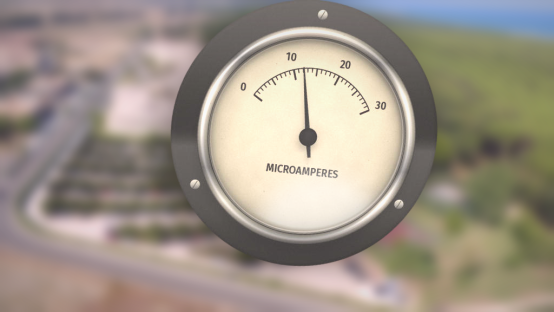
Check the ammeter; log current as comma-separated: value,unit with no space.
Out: 12,µA
